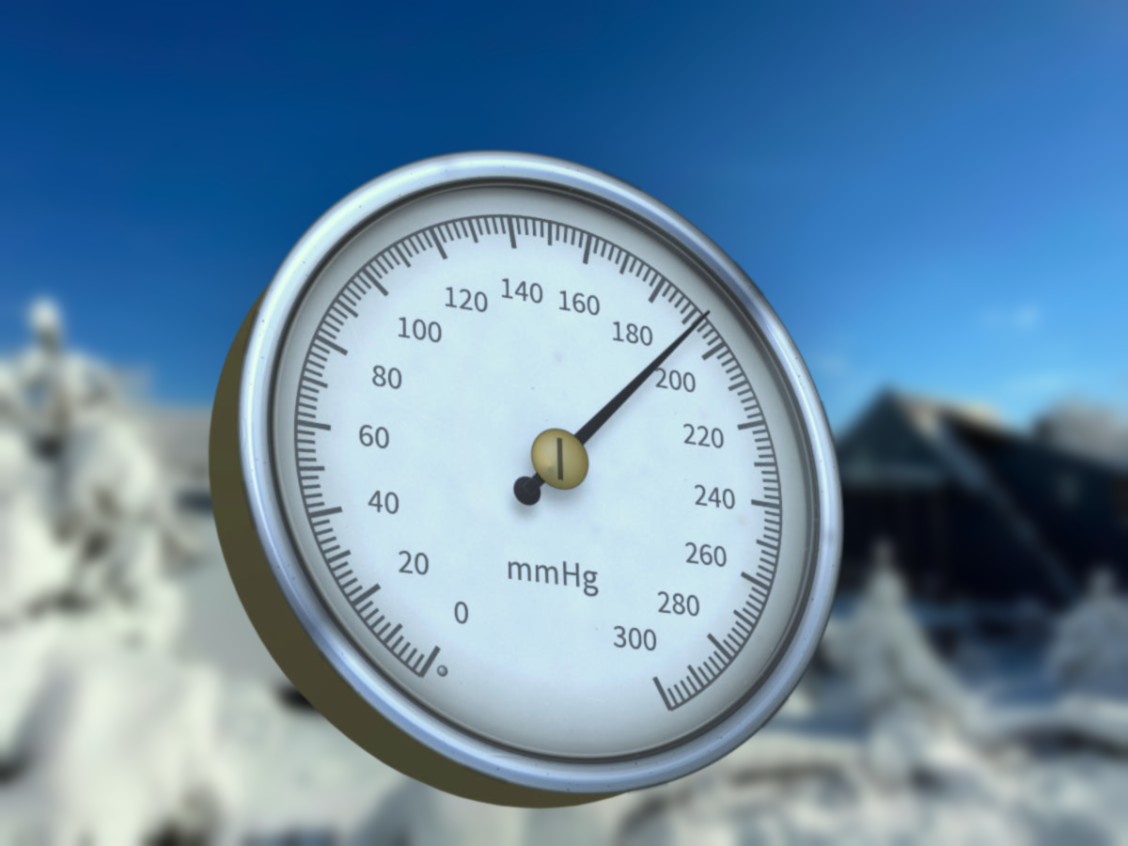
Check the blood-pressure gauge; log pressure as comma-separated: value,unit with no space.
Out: 192,mmHg
